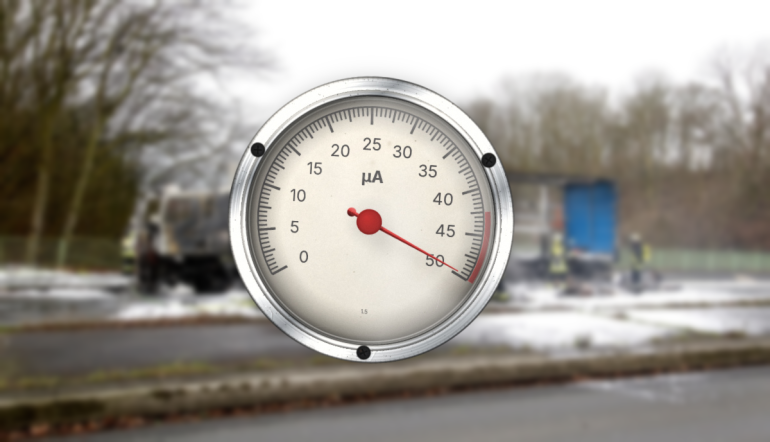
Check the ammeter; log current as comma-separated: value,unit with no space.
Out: 49.5,µA
